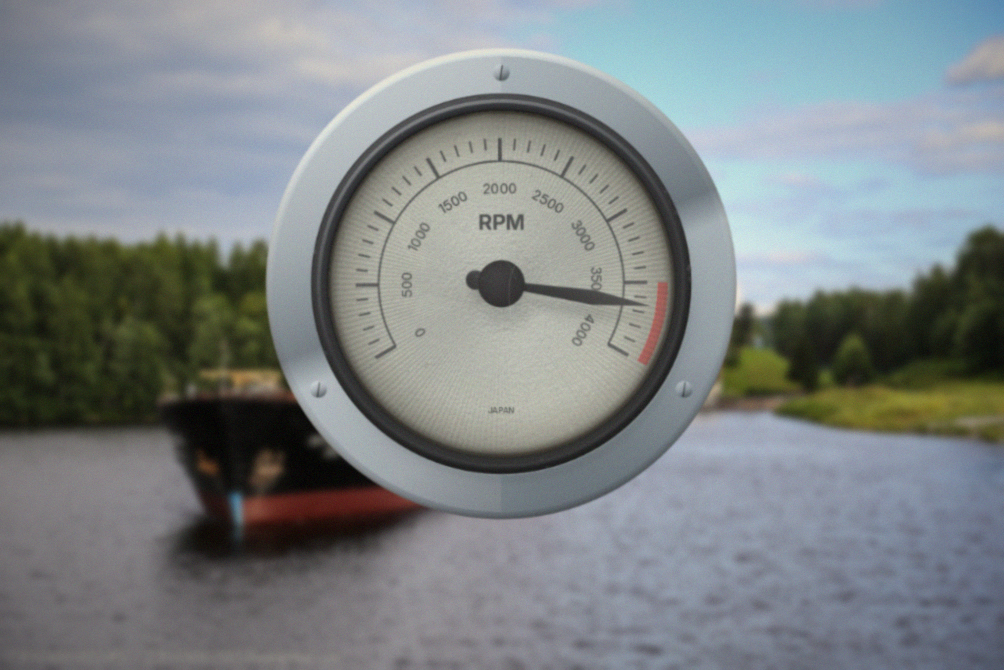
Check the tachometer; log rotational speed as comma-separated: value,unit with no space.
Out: 3650,rpm
